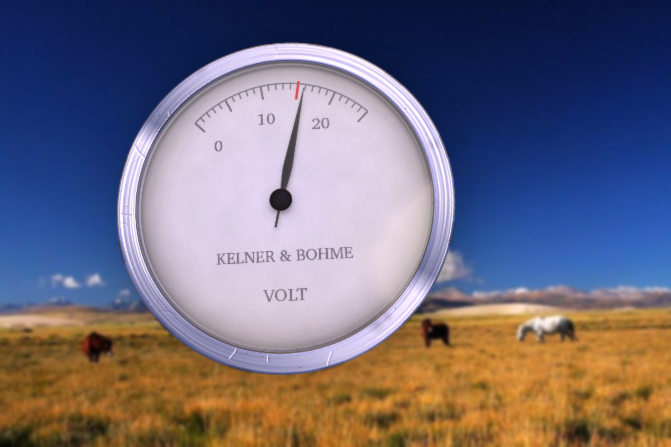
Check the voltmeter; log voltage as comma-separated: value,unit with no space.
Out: 16,V
